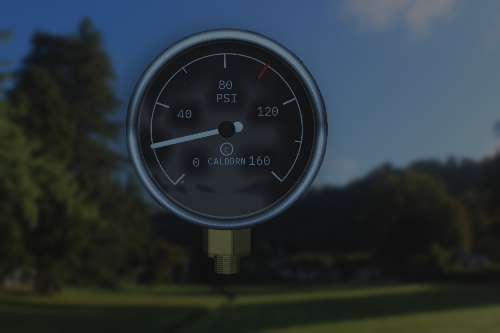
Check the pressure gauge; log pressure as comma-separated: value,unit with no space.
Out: 20,psi
